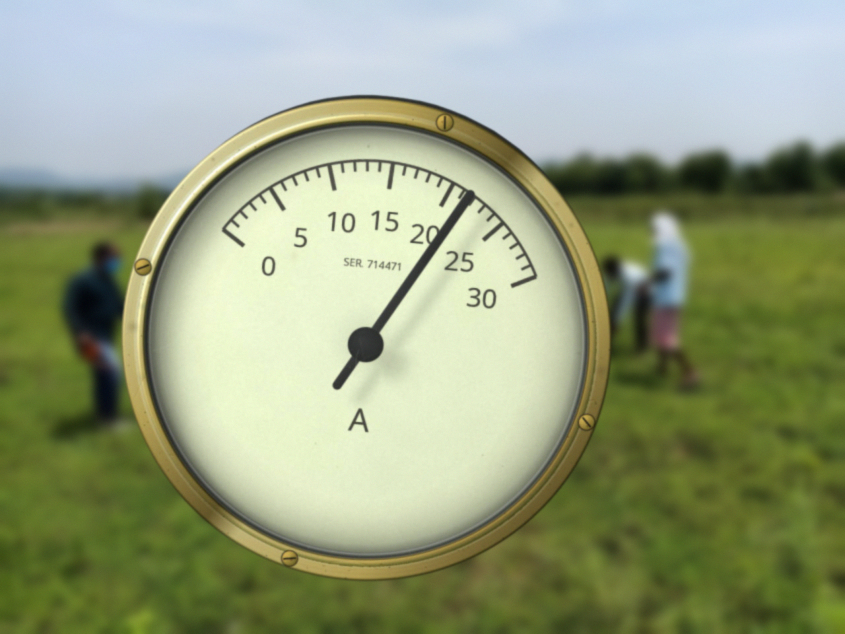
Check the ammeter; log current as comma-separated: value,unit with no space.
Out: 21.5,A
